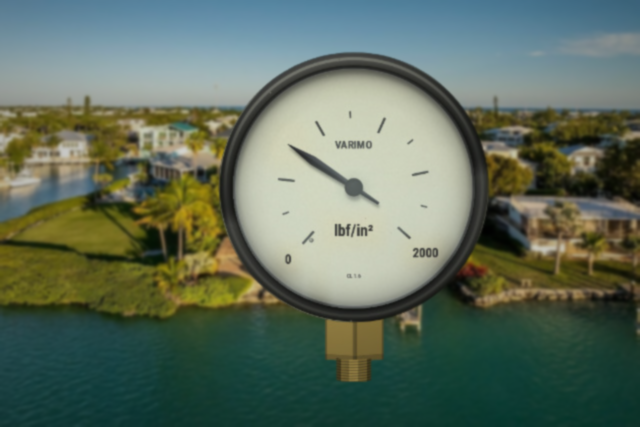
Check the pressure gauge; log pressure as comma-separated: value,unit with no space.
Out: 600,psi
